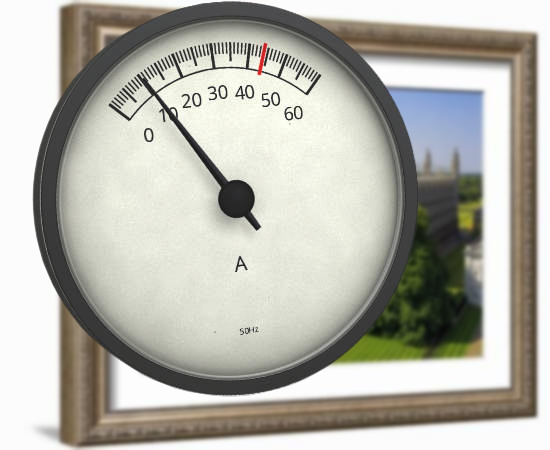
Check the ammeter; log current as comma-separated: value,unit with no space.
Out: 10,A
